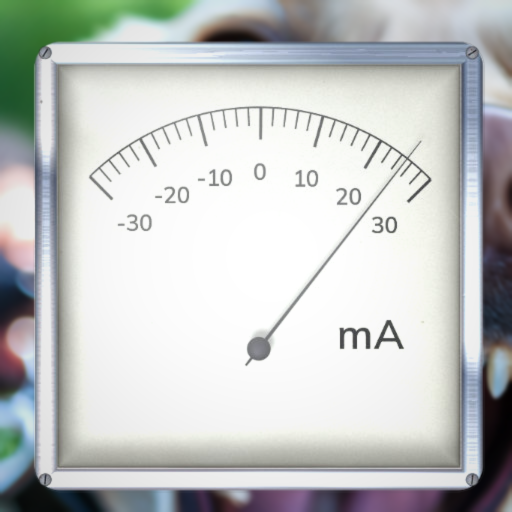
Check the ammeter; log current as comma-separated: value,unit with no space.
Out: 25,mA
